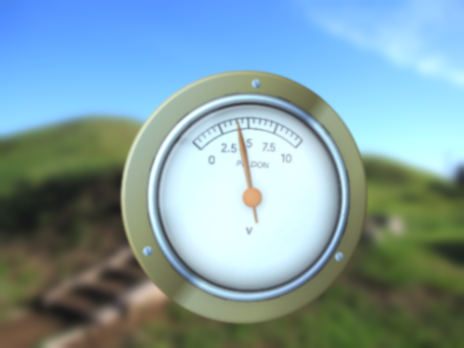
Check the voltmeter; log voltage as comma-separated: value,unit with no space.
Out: 4,V
